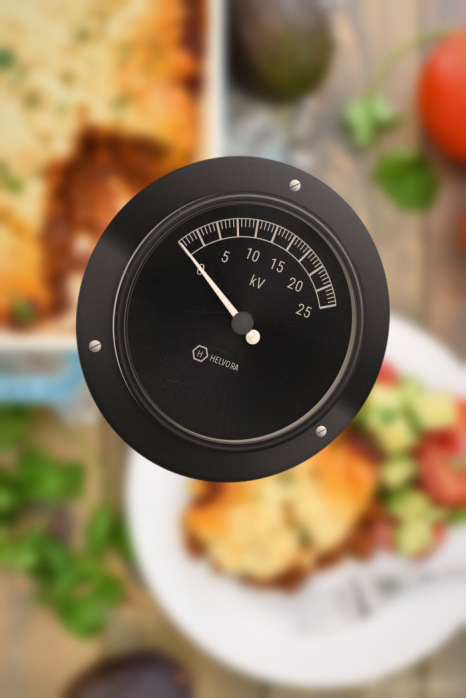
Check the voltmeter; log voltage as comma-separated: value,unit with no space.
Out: 0,kV
